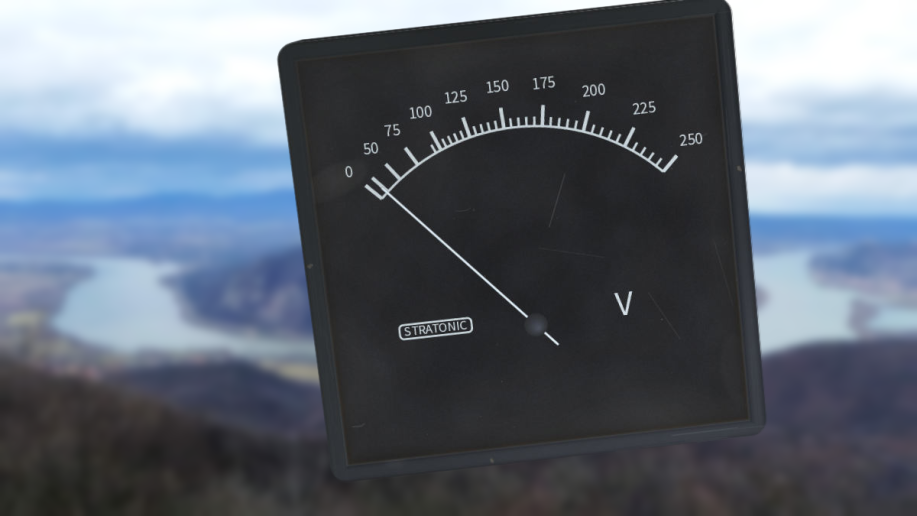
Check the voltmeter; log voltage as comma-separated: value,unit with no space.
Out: 25,V
